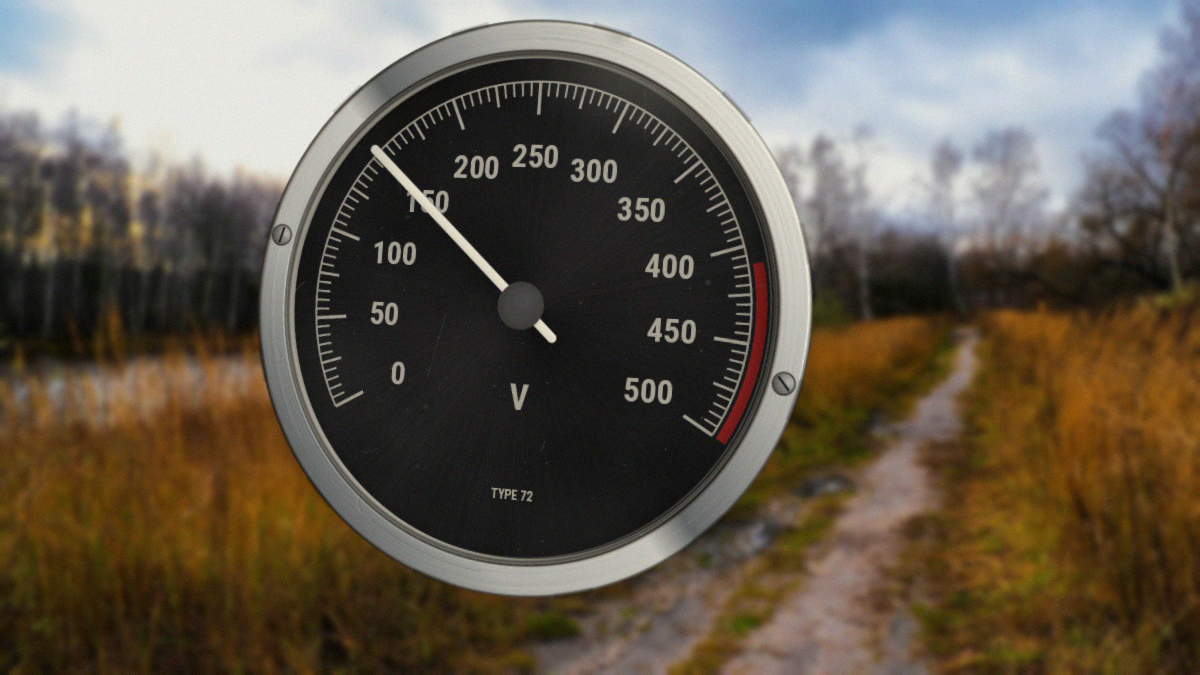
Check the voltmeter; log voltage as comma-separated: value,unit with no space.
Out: 150,V
